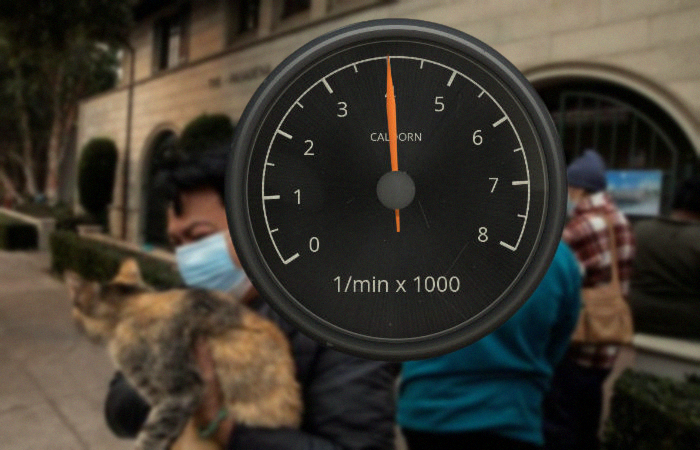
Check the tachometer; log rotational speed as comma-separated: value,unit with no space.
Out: 4000,rpm
